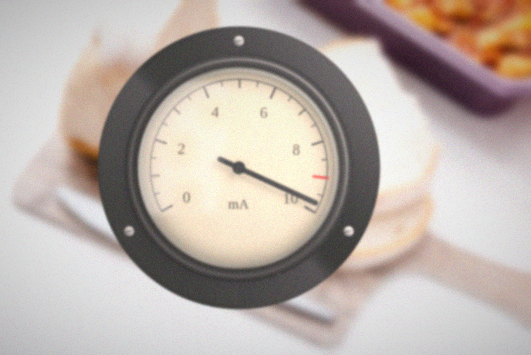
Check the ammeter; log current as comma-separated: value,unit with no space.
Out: 9.75,mA
